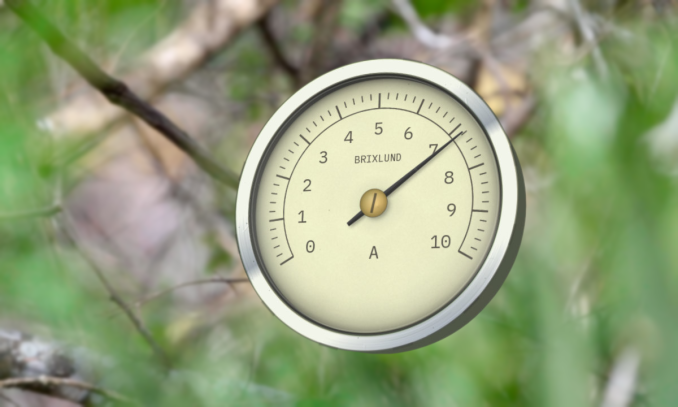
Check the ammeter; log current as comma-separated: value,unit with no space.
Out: 7.2,A
